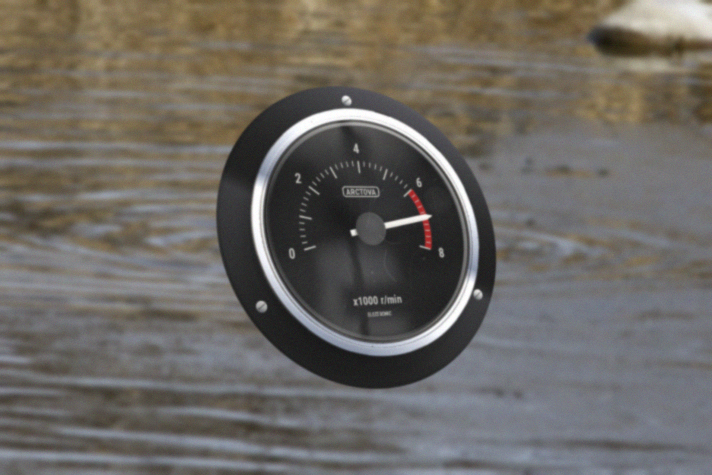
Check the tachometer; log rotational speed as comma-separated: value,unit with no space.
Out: 7000,rpm
